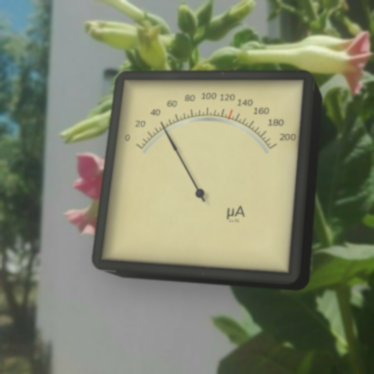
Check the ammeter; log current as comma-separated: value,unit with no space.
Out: 40,µA
